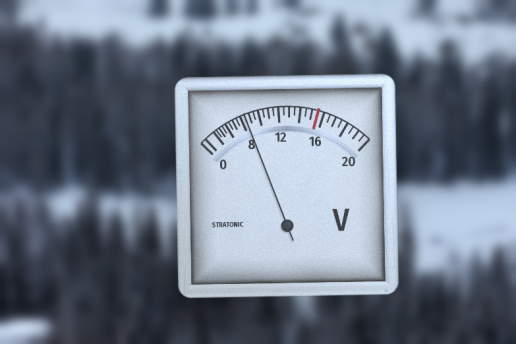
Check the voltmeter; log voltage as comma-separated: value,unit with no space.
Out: 8.5,V
